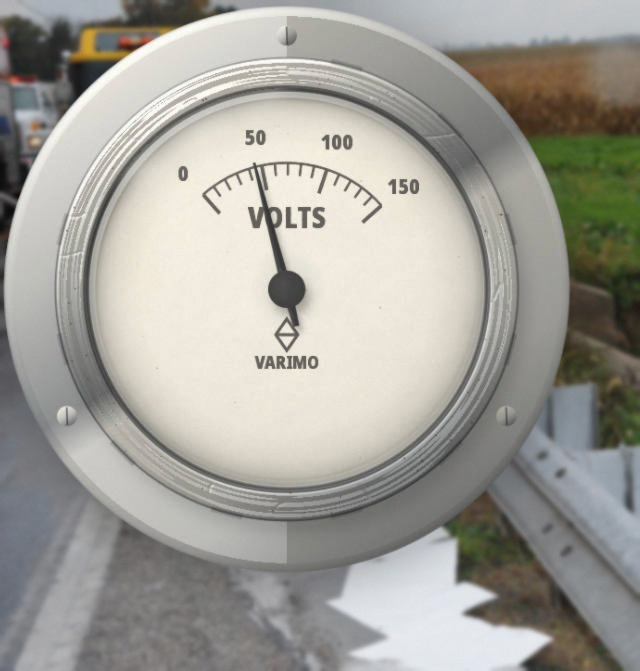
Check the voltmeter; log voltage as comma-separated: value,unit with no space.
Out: 45,V
